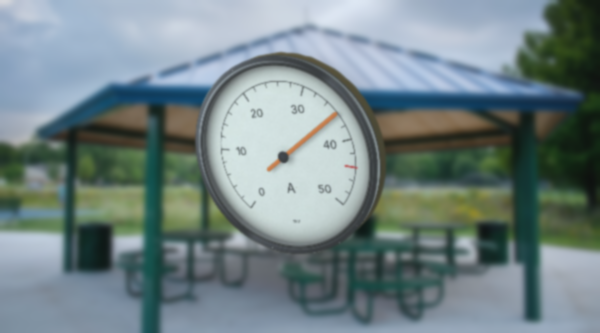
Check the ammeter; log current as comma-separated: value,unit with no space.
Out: 36,A
